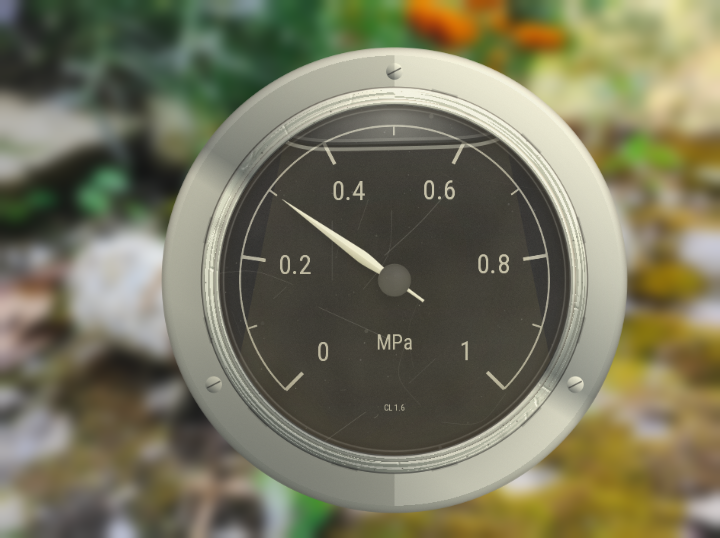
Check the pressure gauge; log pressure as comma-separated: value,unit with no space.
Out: 0.3,MPa
